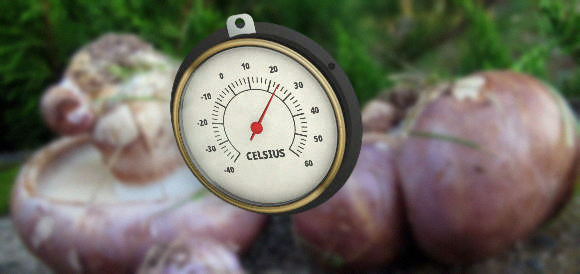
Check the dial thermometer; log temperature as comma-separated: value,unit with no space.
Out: 24,°C
